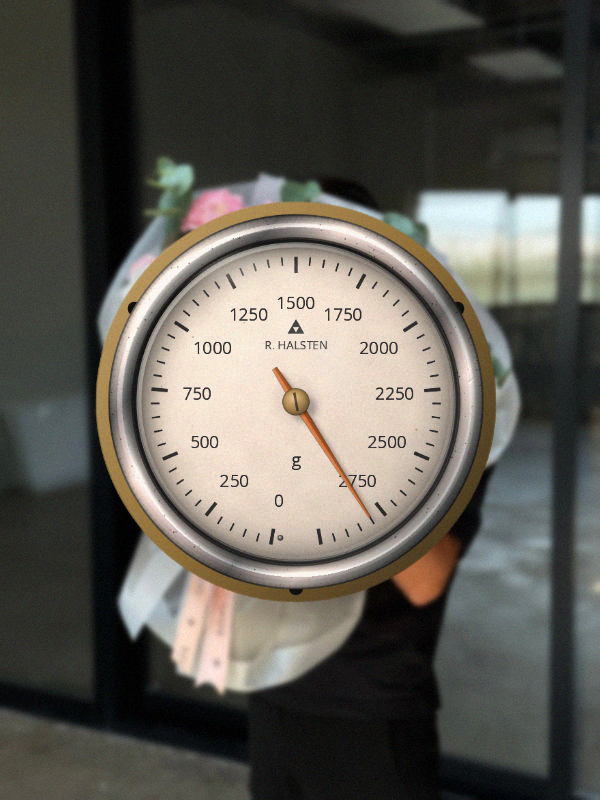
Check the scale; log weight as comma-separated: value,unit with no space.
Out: 2800,g
